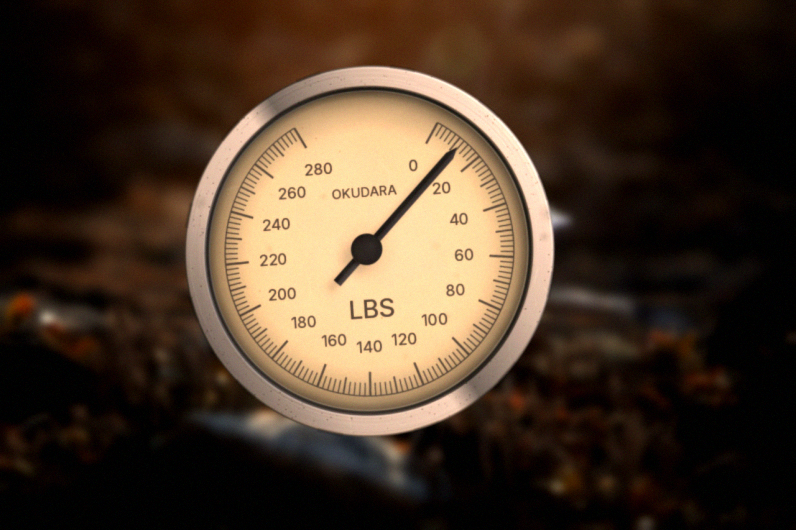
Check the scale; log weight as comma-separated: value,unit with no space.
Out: 12,lb
